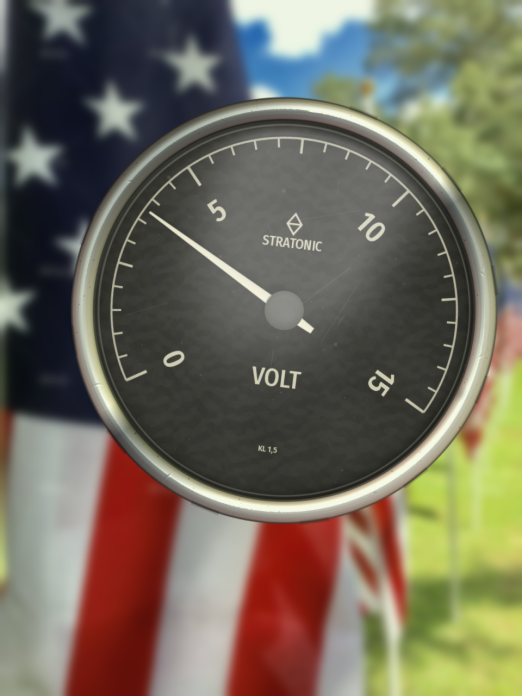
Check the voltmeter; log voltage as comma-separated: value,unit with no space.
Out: 3.75,V
